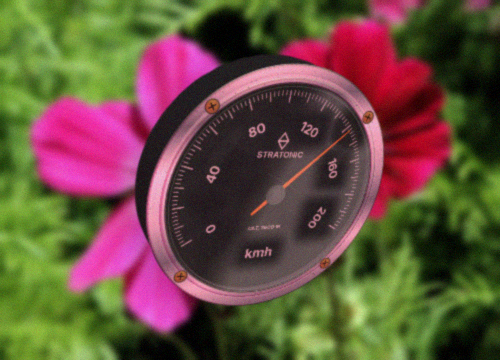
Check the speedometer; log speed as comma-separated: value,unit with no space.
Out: 140,km/h
